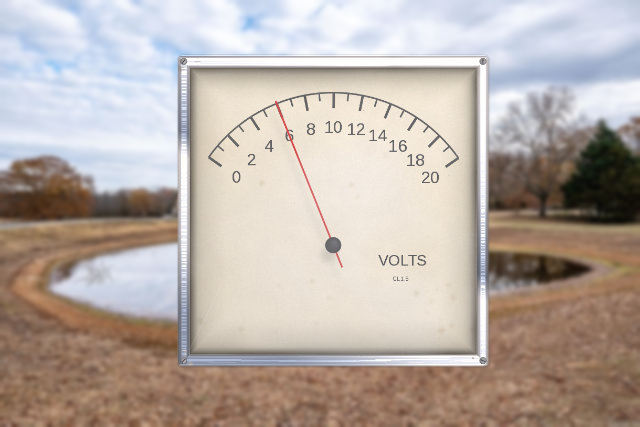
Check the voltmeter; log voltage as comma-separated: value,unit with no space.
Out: 6,V
